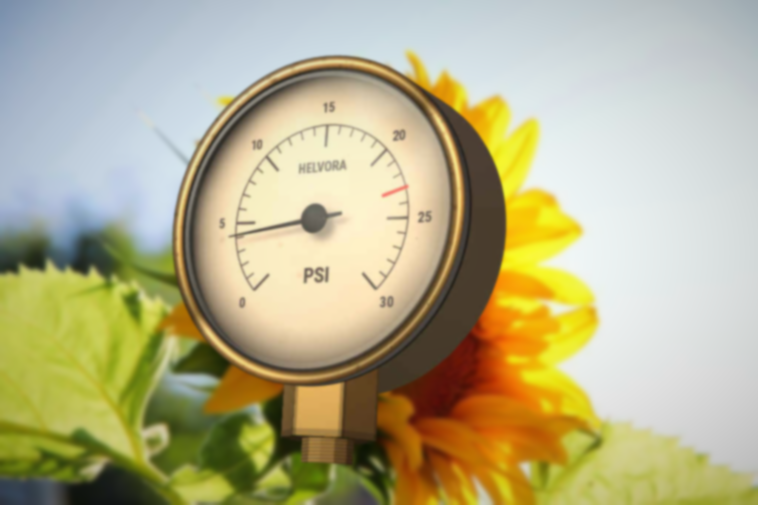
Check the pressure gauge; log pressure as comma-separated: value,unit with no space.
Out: 4,psi
